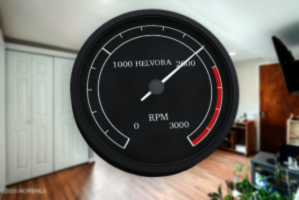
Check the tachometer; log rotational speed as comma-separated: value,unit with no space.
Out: 2000,rpm
